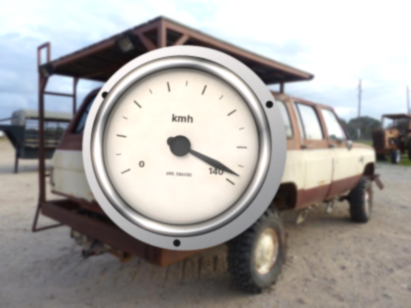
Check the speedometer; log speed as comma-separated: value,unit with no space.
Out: 135,km/h
